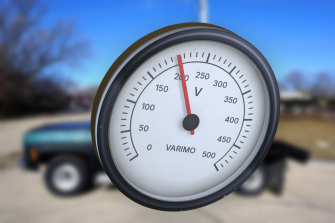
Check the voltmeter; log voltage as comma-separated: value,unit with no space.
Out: 200,V
